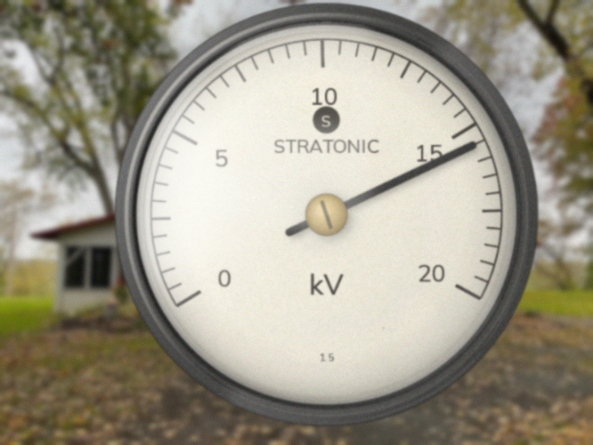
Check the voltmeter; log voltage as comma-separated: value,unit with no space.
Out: 15.5,kV
